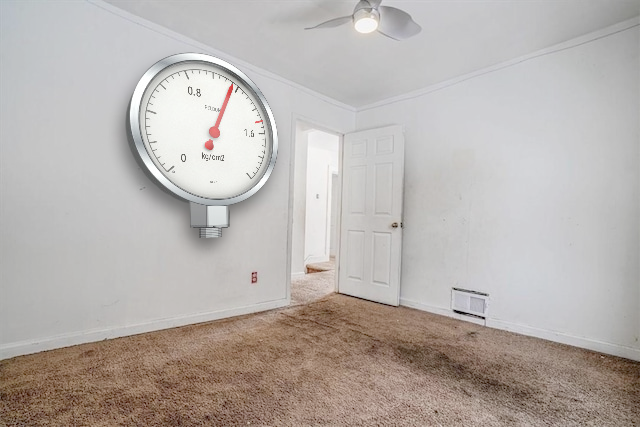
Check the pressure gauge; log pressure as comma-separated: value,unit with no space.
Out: 1.15,kg/cm²
